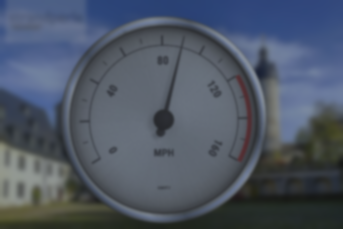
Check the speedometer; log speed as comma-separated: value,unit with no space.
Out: 90,mph
